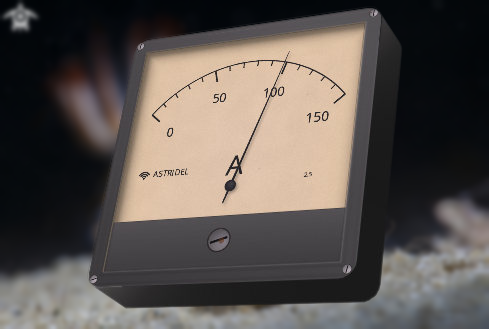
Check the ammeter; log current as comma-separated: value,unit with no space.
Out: 100,A
